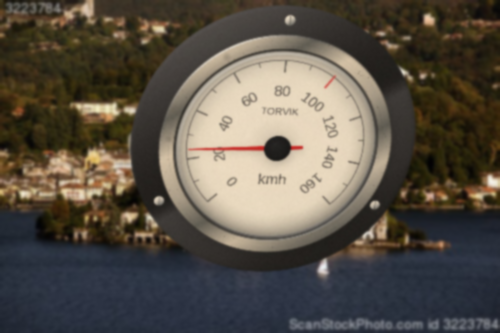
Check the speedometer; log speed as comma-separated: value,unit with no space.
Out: 25,km/h
